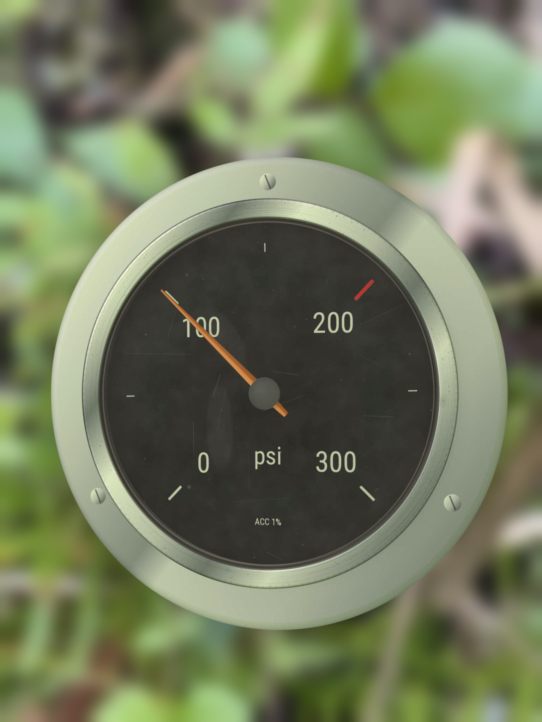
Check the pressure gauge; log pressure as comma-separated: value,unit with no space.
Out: 100,psi
